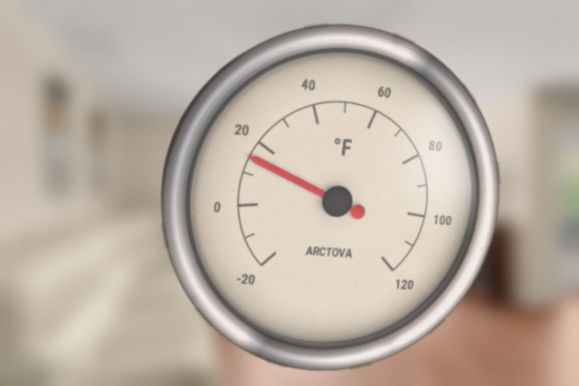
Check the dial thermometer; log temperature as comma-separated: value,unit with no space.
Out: 15,°F
